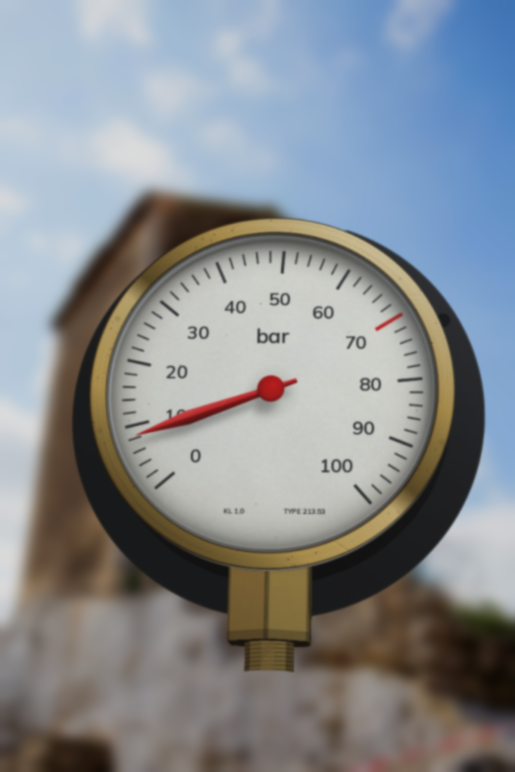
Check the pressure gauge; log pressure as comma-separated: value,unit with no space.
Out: 8,bar
